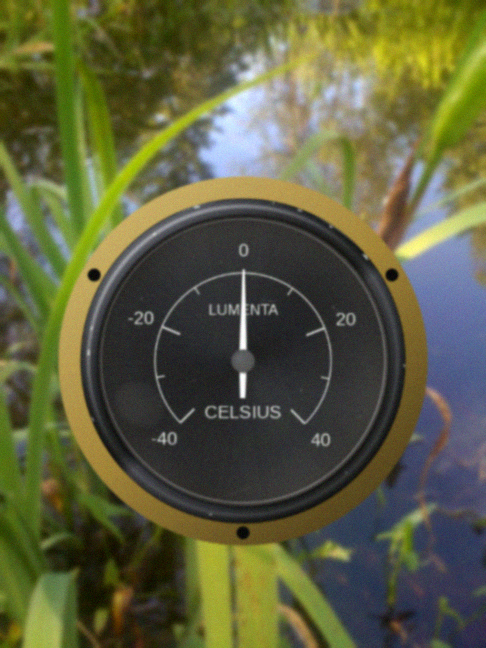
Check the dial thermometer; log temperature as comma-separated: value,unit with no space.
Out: 0,°C
